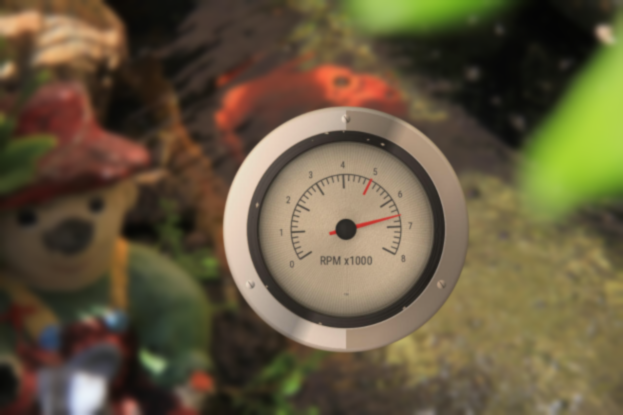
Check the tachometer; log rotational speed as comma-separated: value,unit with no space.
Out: 6600,rpm
